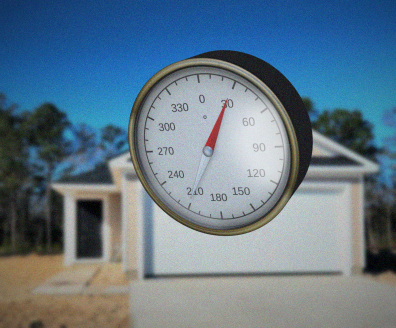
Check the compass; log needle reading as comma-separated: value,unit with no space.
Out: 30,°
